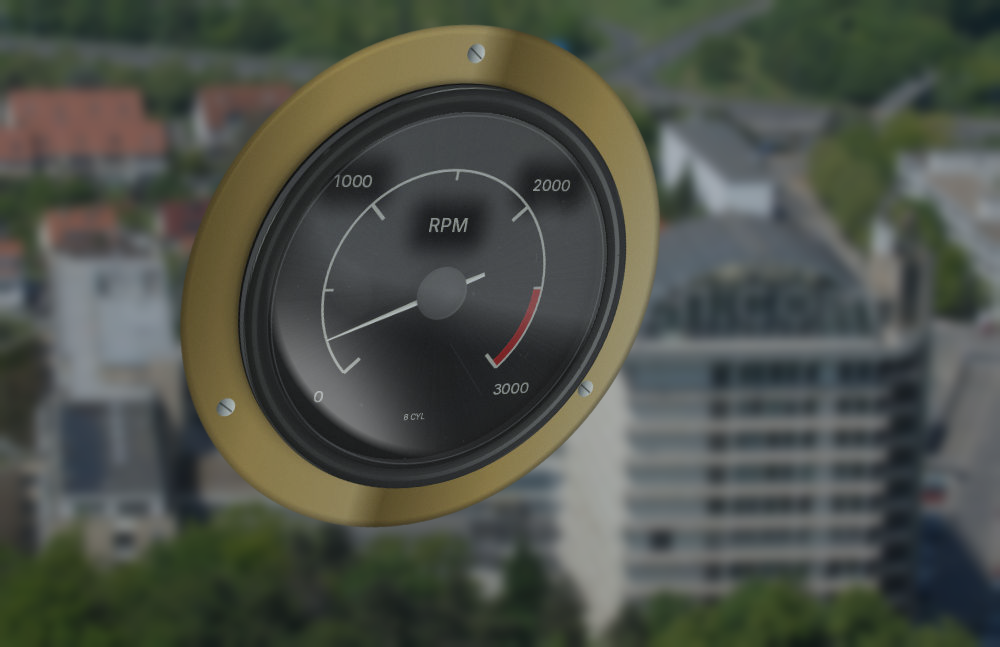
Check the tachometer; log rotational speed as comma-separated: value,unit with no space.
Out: 250,rpm
